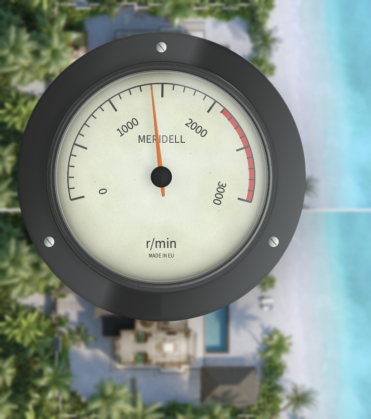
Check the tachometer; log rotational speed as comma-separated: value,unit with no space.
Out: 1400,rpm
